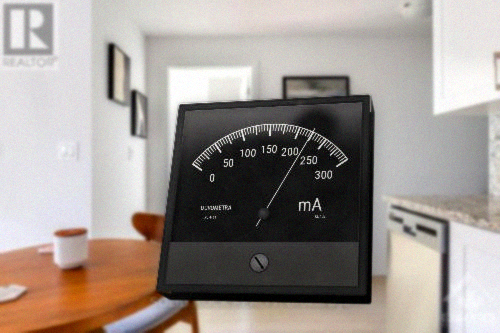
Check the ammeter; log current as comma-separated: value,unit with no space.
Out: 225,mA
